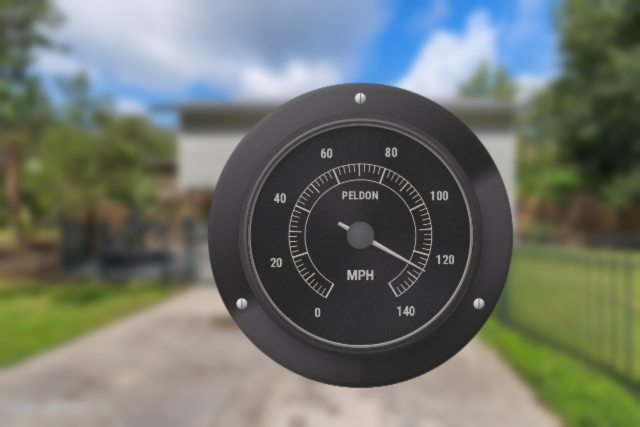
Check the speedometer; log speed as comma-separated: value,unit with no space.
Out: 126,mph
